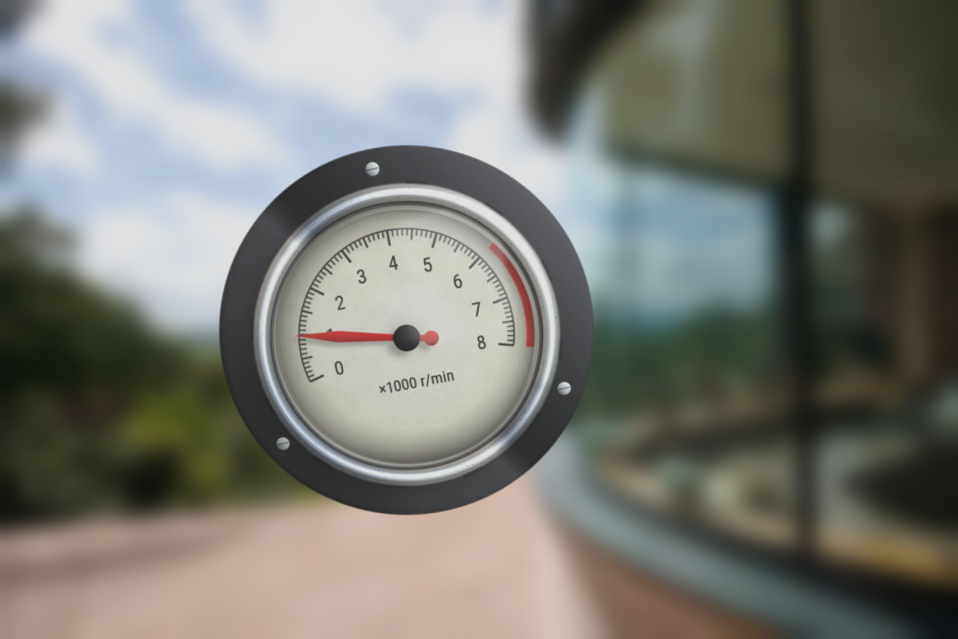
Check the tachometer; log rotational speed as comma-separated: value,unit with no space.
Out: 1000,rpm
